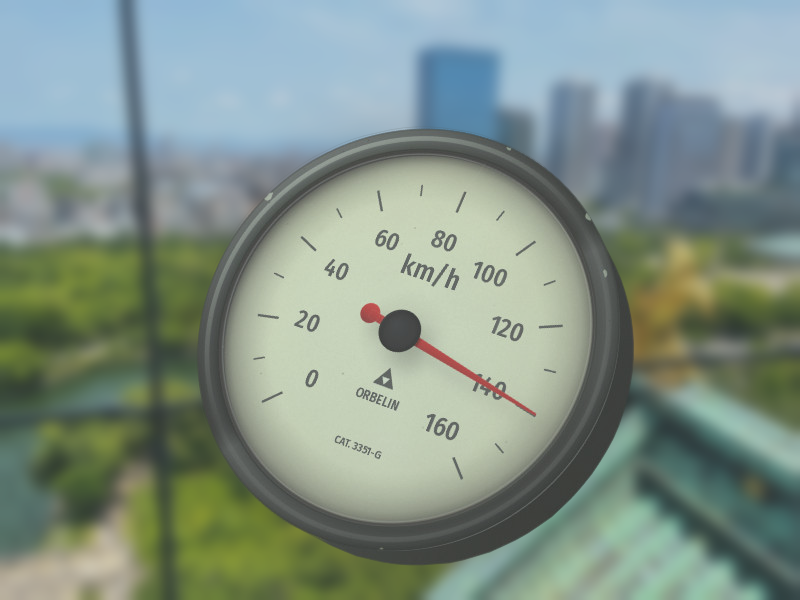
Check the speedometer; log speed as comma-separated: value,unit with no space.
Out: 140,km/h
